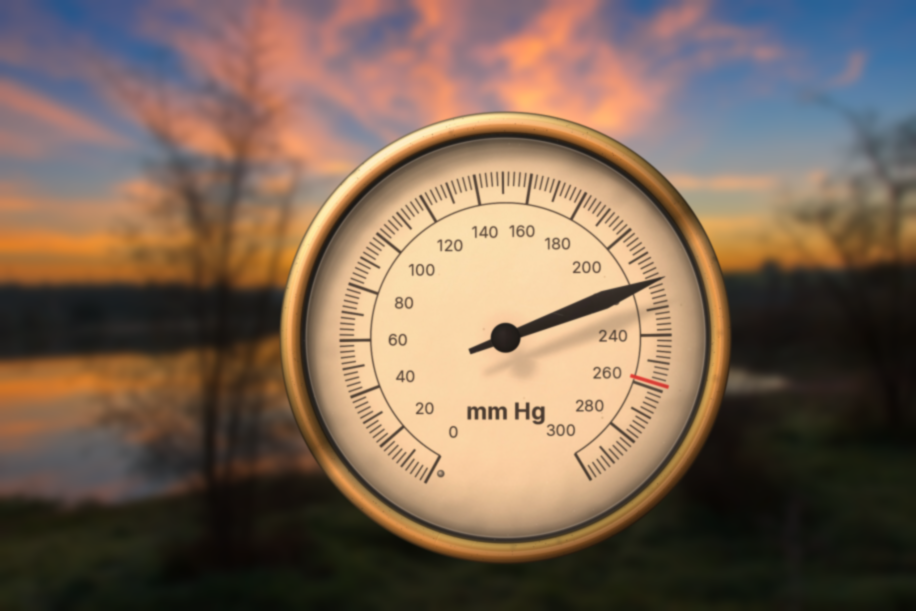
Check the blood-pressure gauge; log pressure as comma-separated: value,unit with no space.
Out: 220,mmHg
